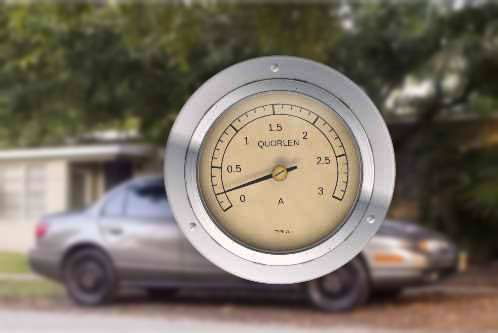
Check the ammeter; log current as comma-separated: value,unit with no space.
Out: 0.2,A
